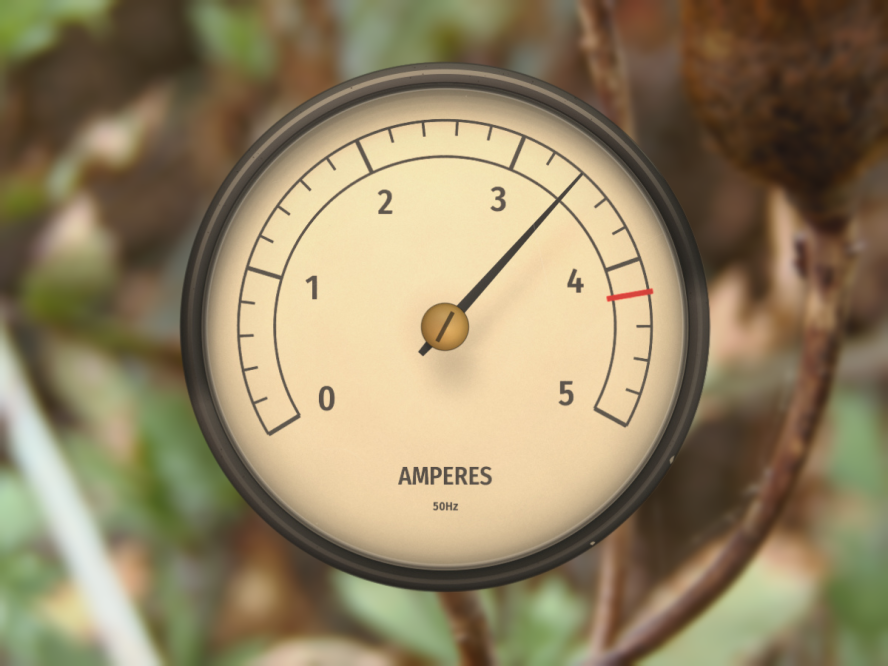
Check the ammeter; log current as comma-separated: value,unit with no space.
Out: 3.4,A
